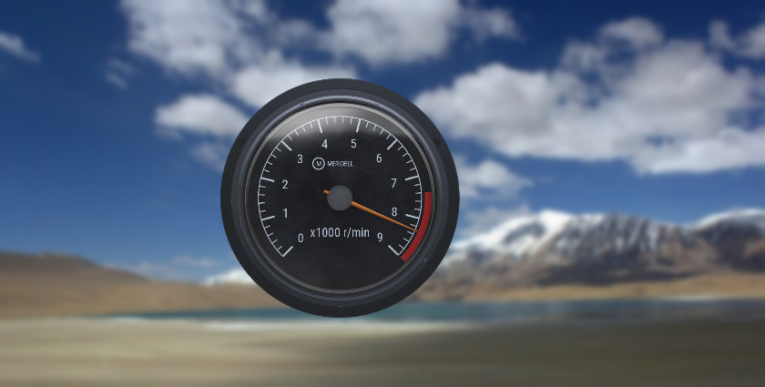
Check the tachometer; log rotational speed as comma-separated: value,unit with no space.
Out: 8300,rpm
